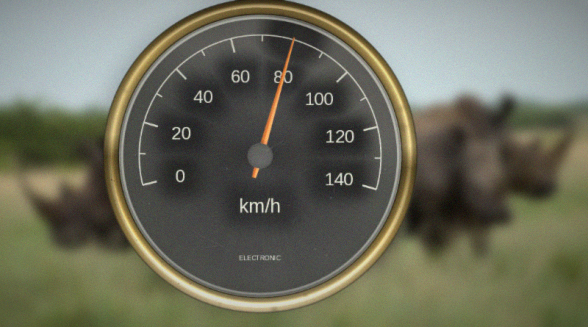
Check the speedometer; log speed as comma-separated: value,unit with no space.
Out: 80,km/h
